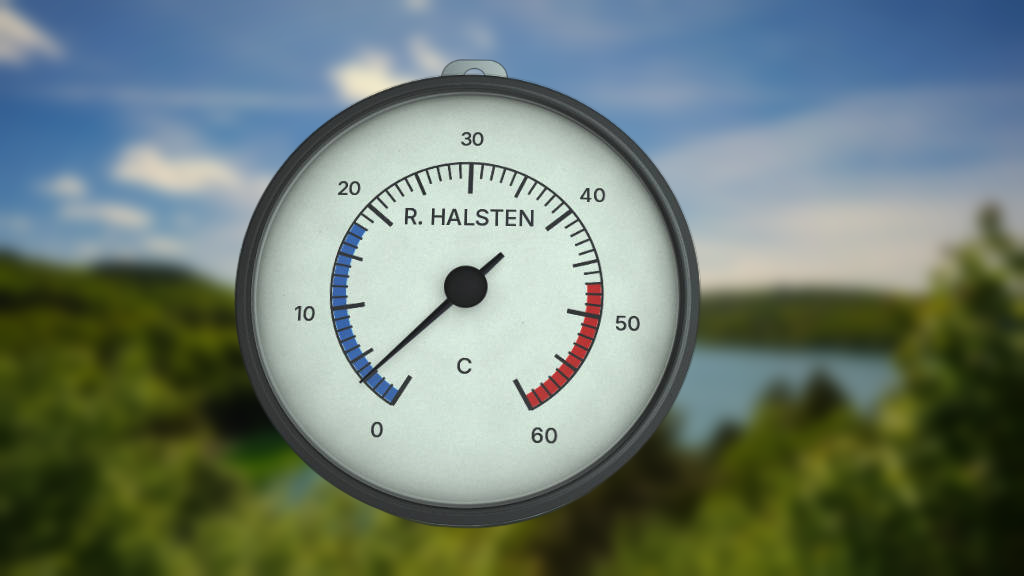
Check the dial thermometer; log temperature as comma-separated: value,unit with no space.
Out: 3,°C
